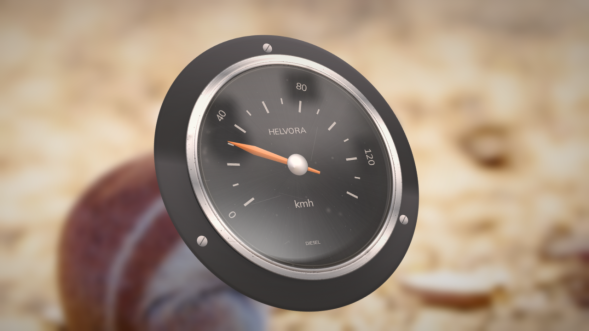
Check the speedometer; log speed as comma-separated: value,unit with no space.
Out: 30,km/h
